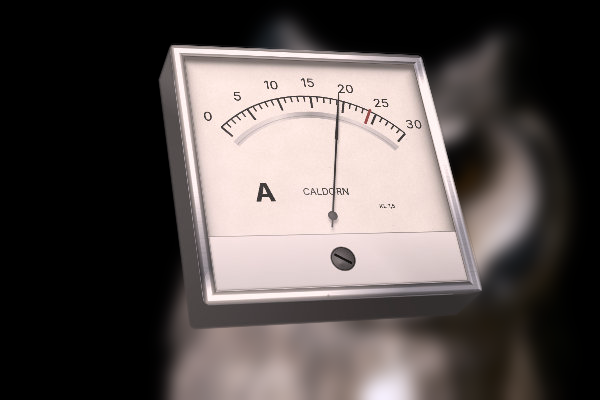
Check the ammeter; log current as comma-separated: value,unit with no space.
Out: 19,A
